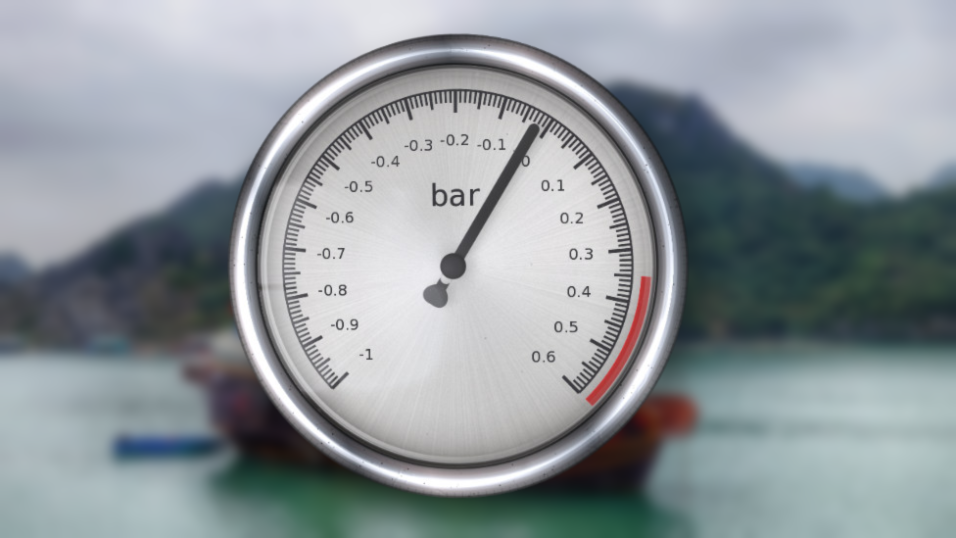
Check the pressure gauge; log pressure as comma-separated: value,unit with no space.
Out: -0.02,bar
